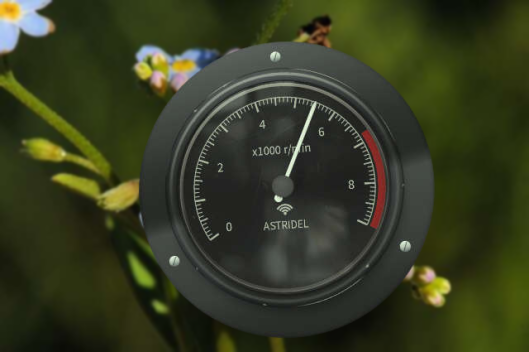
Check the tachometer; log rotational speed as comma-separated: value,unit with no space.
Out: 5500,rpm
